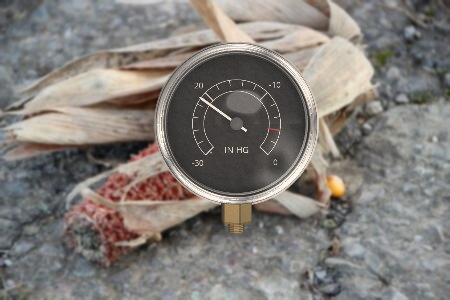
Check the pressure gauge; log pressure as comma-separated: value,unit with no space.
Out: -21,inHg
